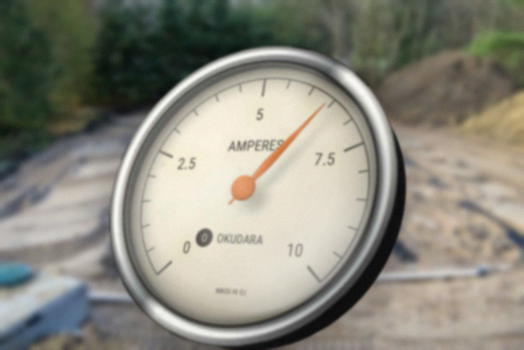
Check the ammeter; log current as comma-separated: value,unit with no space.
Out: 6.5,A
